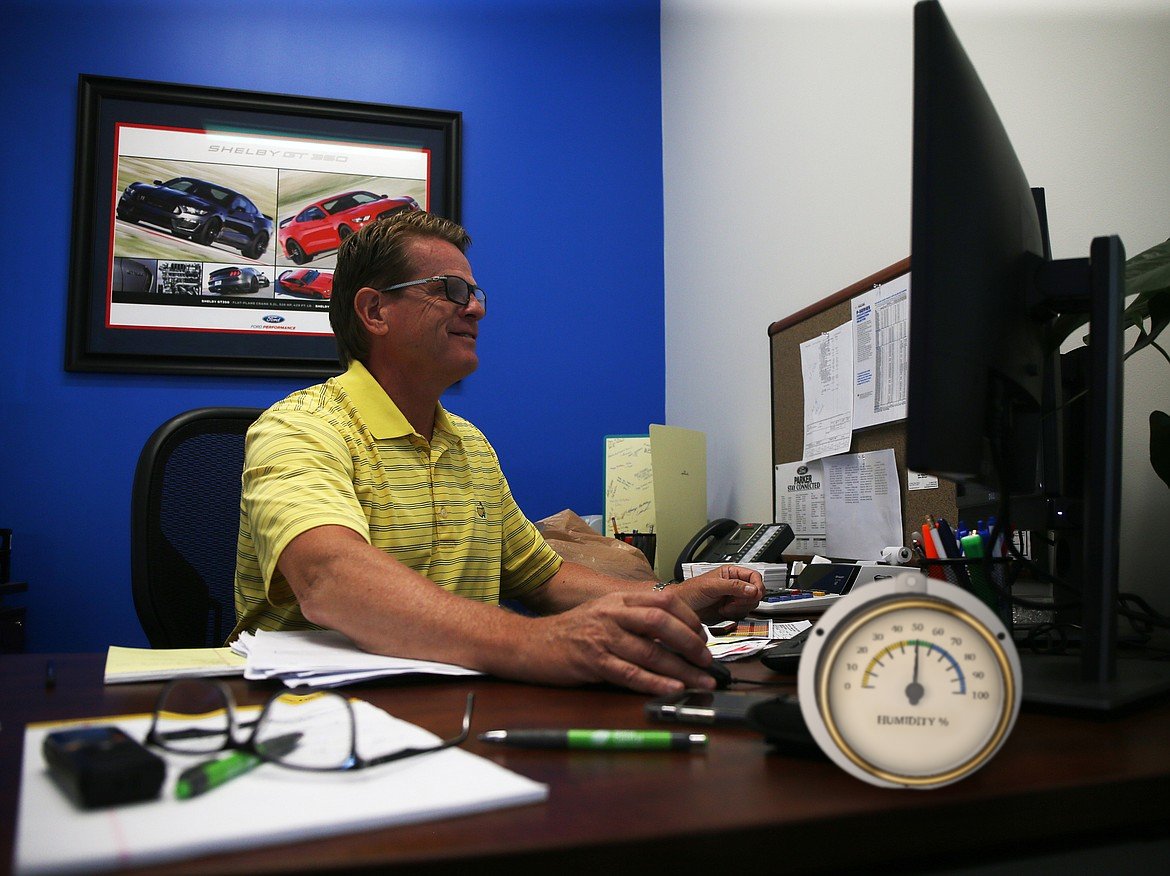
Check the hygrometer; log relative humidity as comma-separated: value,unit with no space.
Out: 50,%
